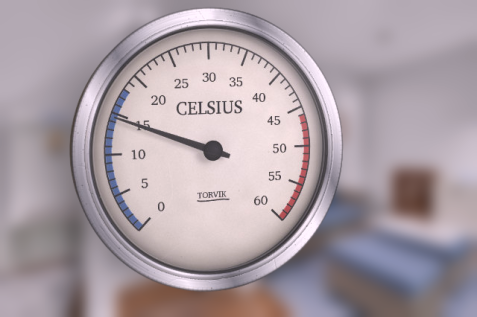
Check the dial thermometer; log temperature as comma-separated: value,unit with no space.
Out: 14.5,°C
